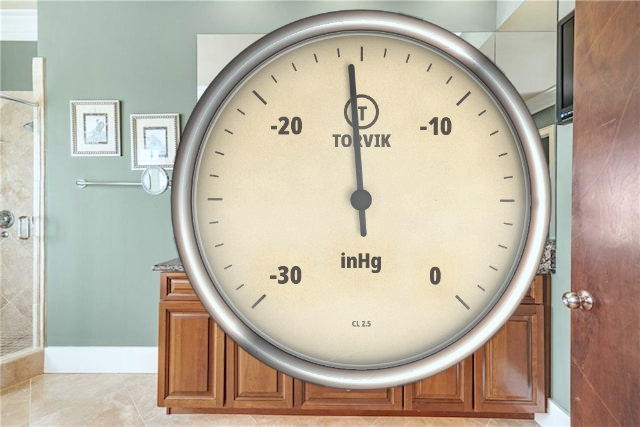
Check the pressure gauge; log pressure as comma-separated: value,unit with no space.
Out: -15.5,inHg
